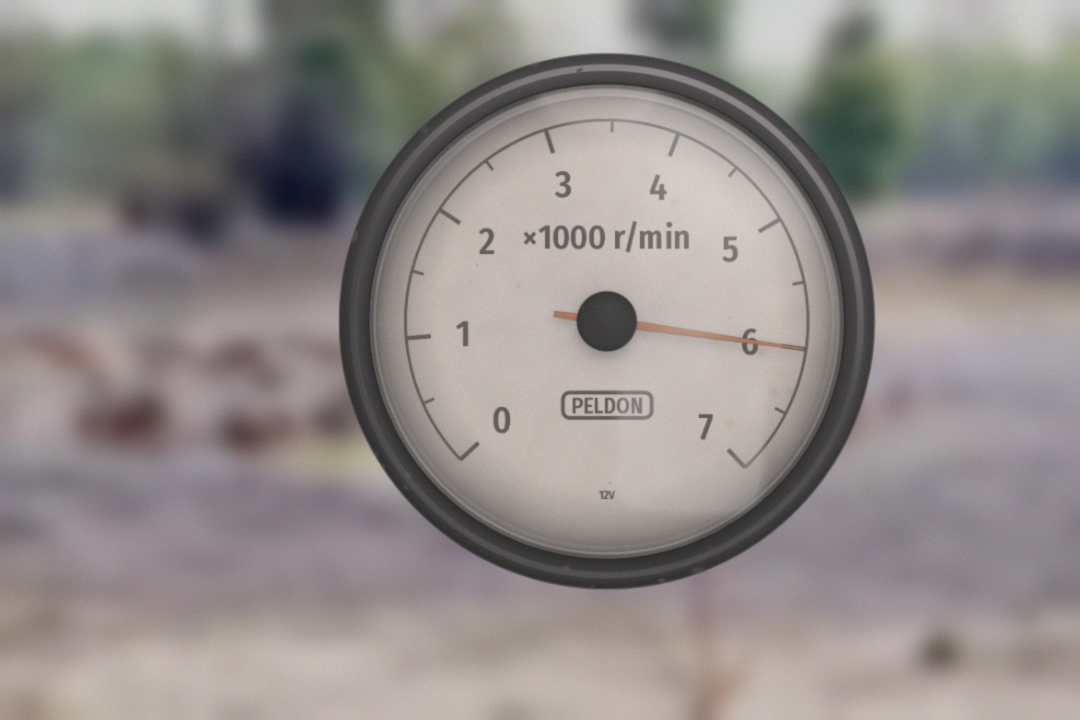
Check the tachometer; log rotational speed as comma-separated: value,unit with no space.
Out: 6000,rpm
